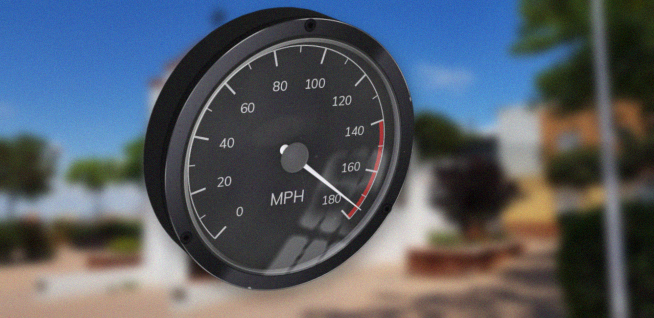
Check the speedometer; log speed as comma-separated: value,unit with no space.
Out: 175,mph
